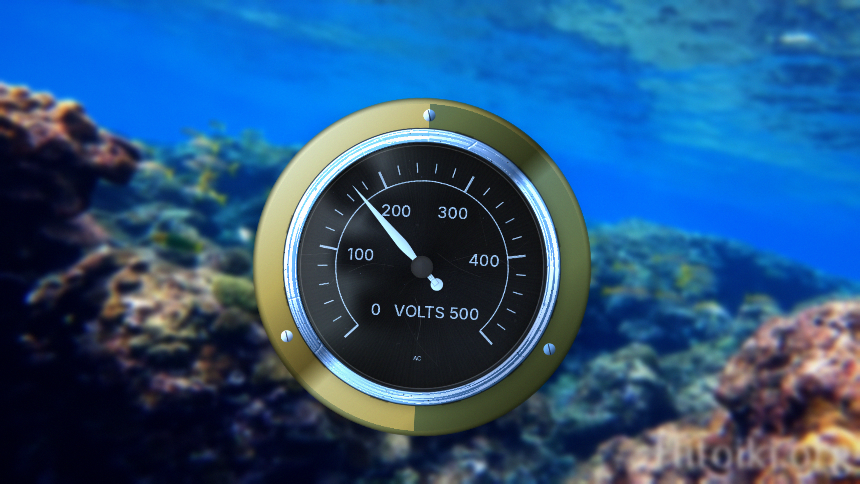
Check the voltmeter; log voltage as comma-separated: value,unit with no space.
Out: 170,V
